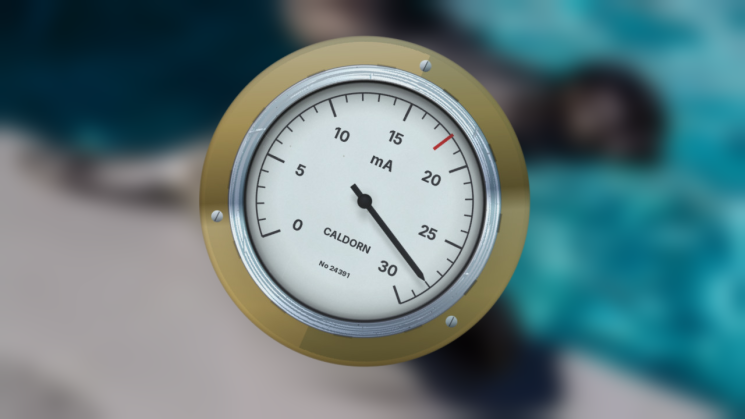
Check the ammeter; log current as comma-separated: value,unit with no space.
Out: 28,mA
